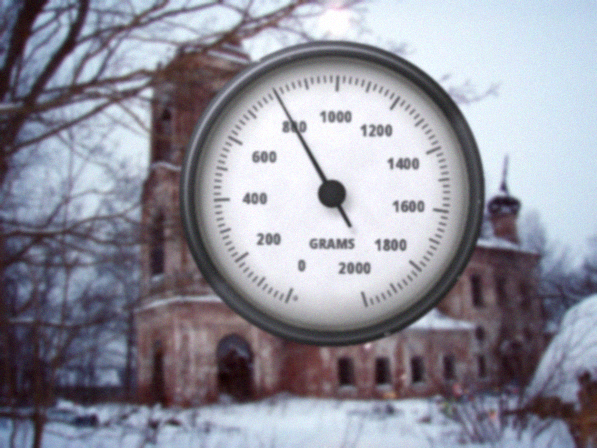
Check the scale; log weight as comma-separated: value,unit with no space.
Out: 800,g
